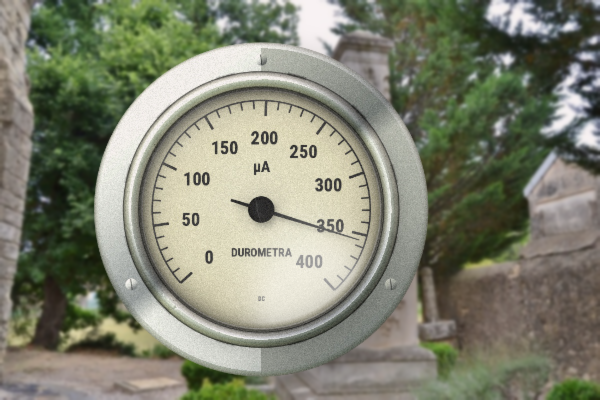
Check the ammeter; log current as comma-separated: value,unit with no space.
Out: 355,µA
